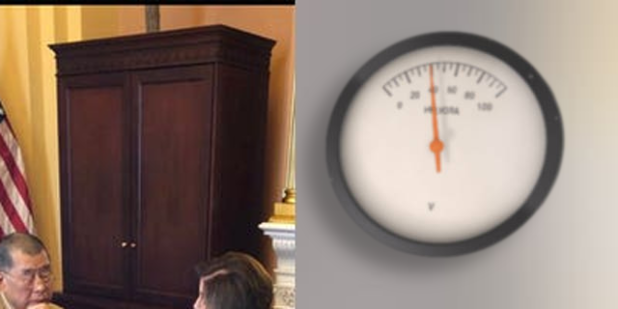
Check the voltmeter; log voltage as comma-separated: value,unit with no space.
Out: 40,V
